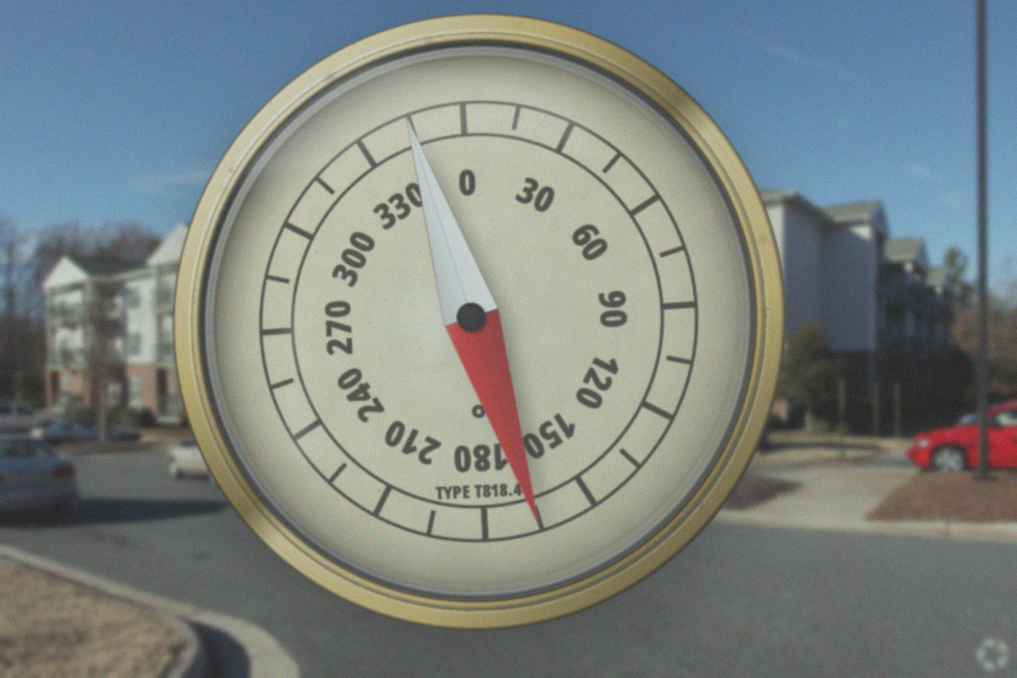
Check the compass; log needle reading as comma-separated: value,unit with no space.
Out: 165,°
